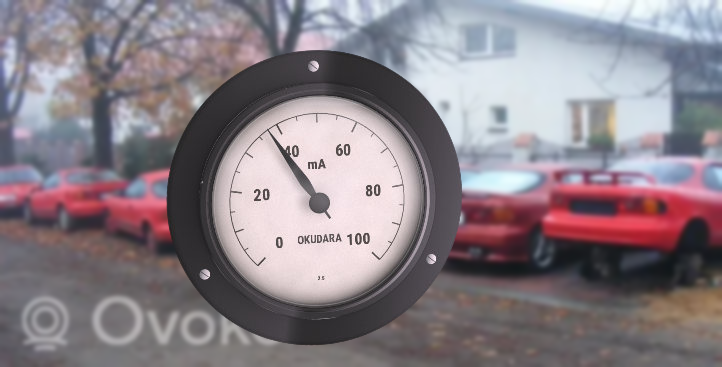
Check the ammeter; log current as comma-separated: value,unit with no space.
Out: 37.5,mA
